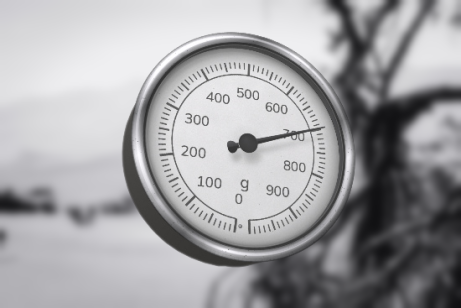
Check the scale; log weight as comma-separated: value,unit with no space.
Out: 700,g
